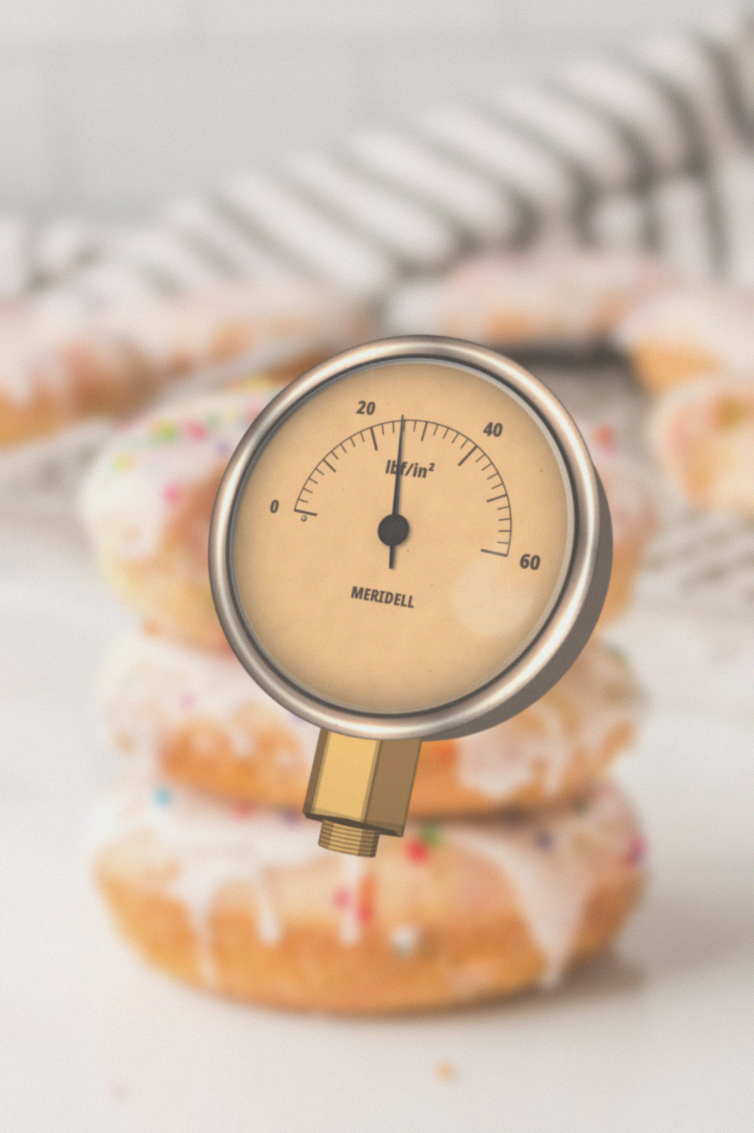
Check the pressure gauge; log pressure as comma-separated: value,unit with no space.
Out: 26,psi
